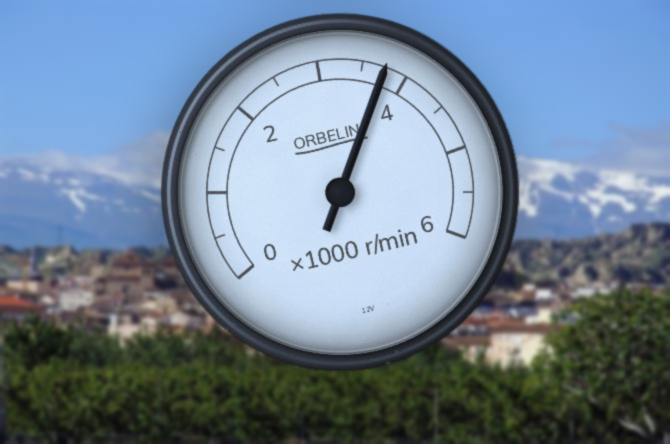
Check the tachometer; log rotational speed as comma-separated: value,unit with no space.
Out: 3750,rpm
